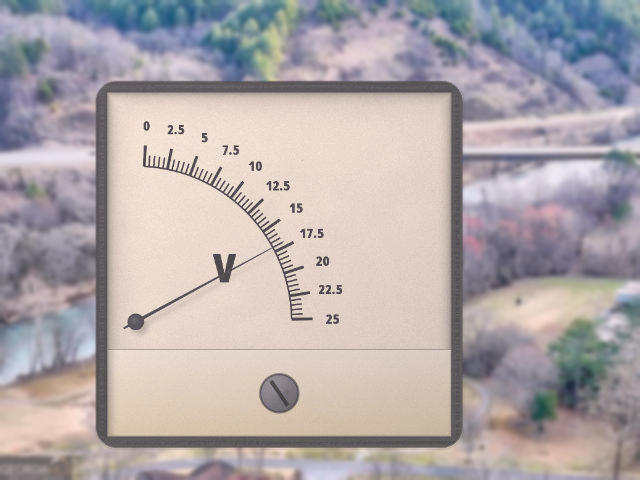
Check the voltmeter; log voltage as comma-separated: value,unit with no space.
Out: 17,V
